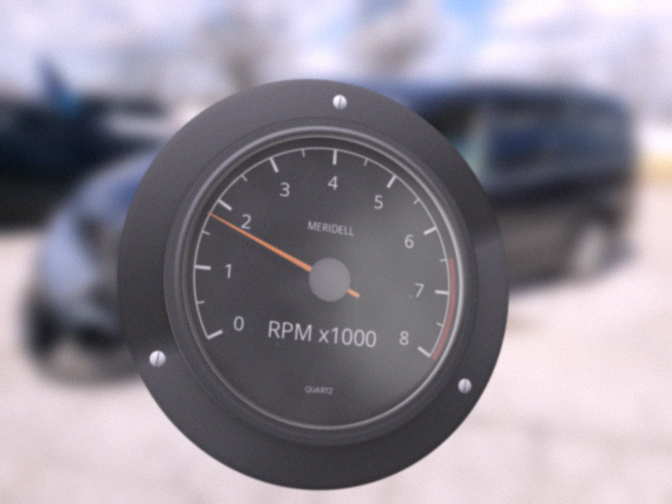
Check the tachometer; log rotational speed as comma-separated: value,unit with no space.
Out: 1750,rpm
